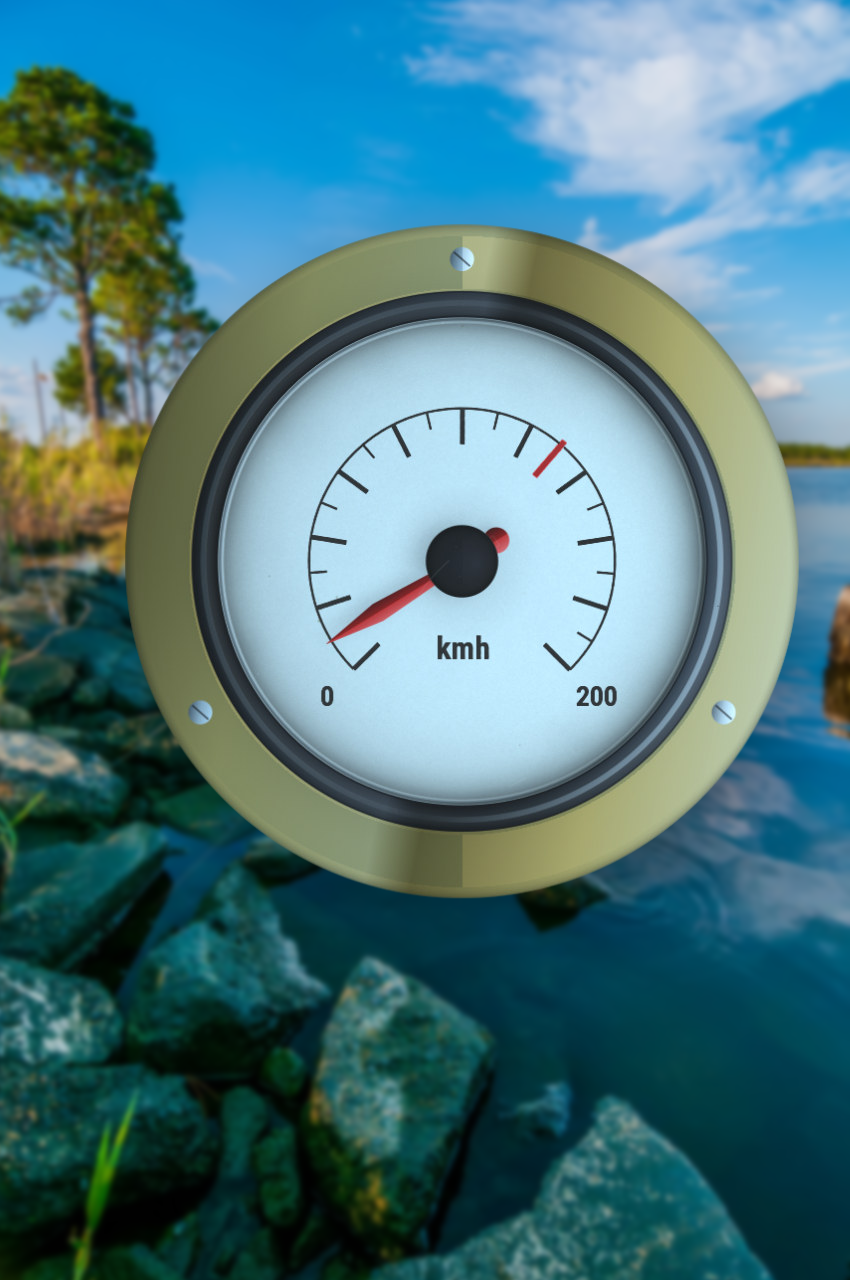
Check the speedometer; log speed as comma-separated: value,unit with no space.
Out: 10,km/h
